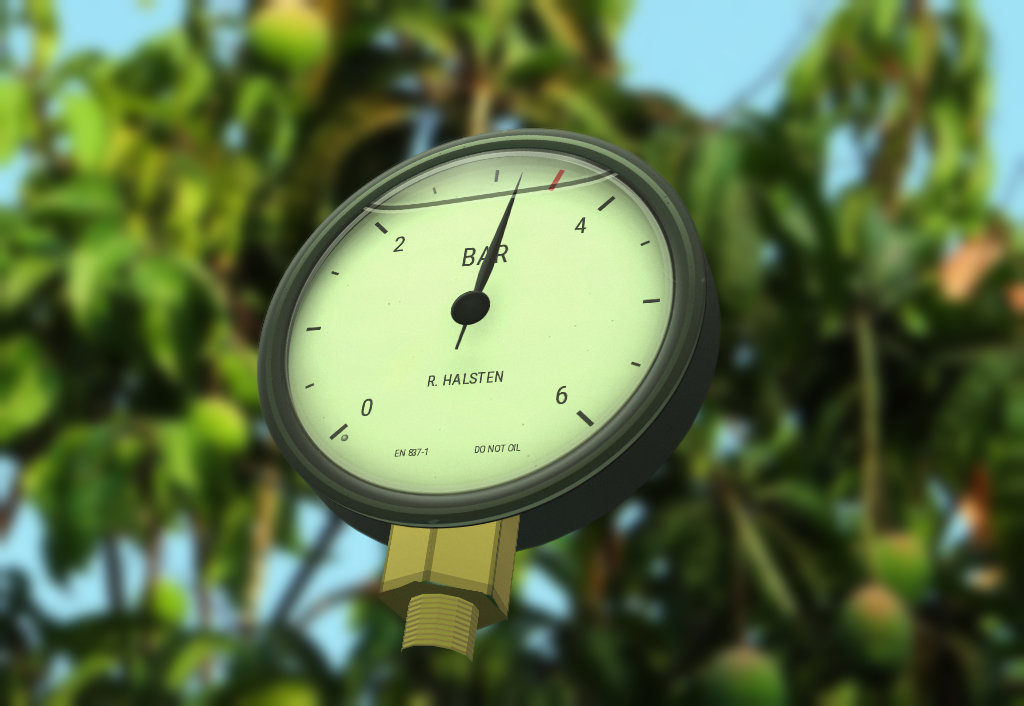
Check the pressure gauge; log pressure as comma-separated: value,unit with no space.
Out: 3.25,bar
